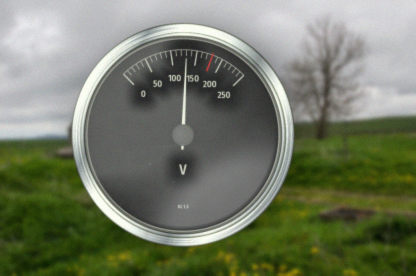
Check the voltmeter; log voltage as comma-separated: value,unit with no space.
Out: 130,V
